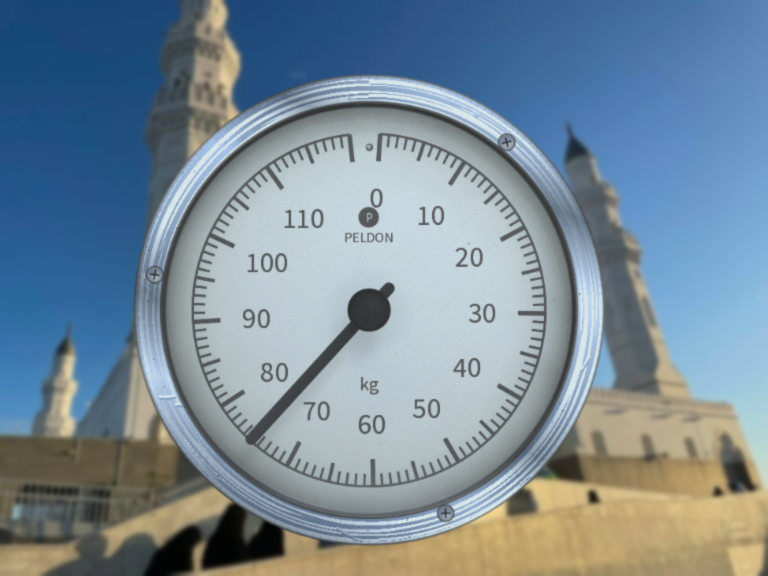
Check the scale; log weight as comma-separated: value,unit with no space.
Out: 75,kg
